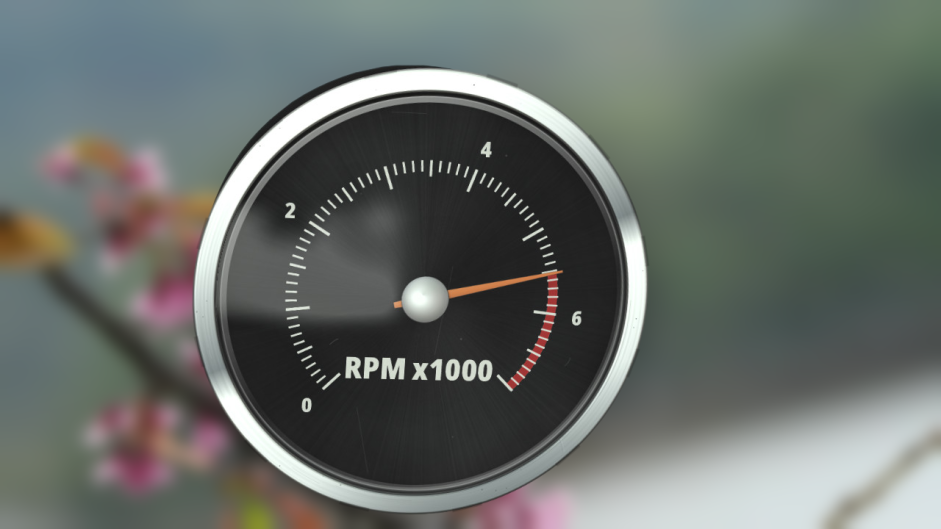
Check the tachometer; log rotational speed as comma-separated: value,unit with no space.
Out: 5500,rpm
